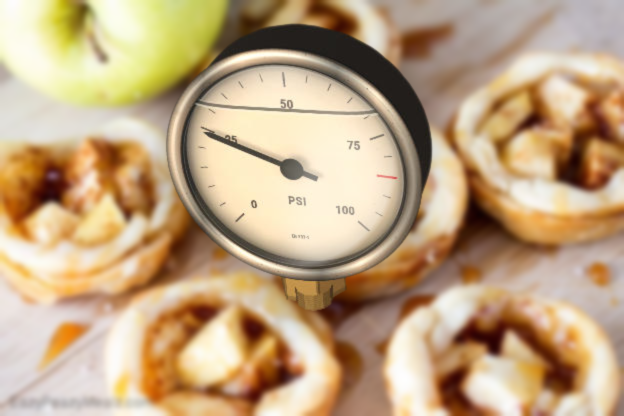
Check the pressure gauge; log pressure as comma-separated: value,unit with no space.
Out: 25,psi
